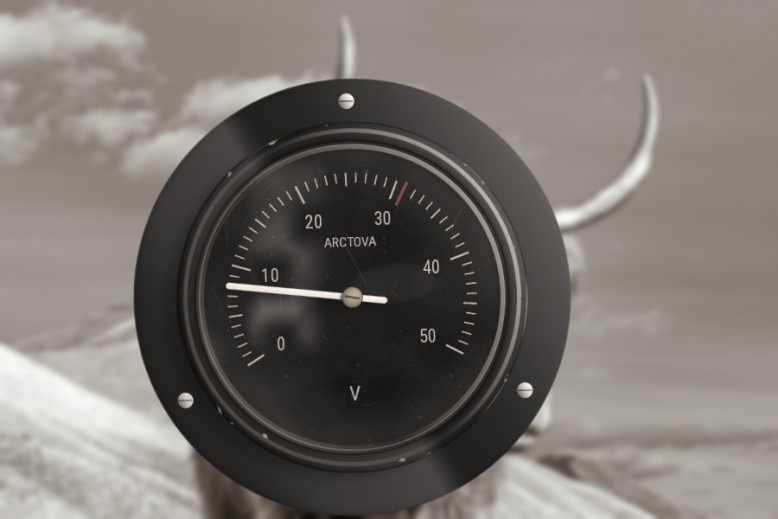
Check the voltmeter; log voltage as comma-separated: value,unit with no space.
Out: 8,V
